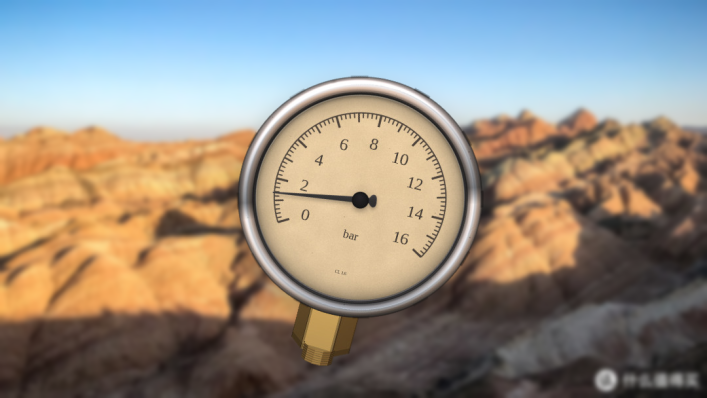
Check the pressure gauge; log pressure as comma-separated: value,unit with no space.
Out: 1.4,bar
